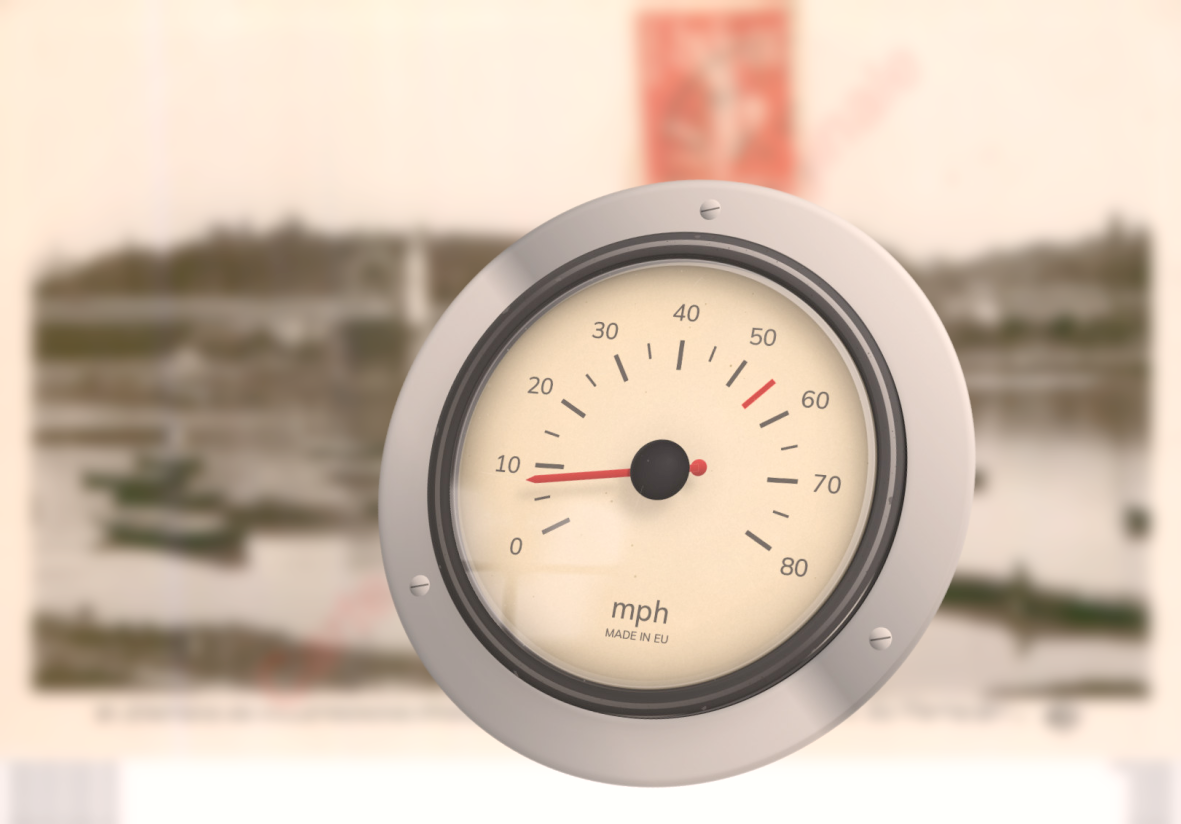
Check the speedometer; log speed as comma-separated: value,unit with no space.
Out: 7.5,mph
